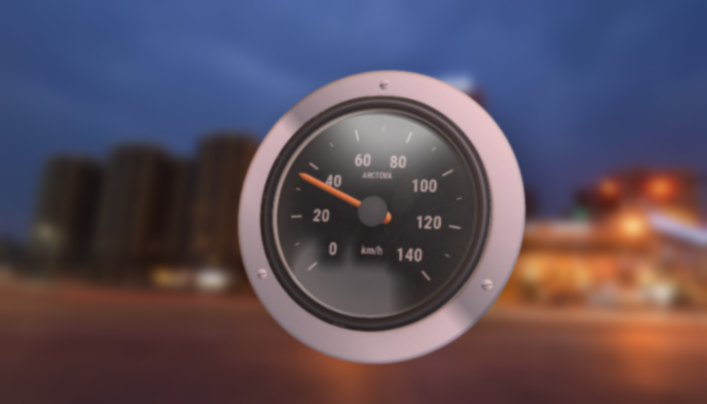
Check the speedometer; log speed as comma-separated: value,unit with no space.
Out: 35,km/h
